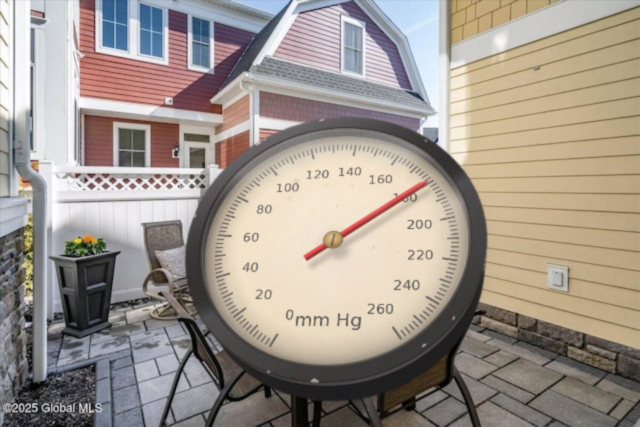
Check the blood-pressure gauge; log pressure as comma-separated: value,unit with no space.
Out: 180,mmHg
